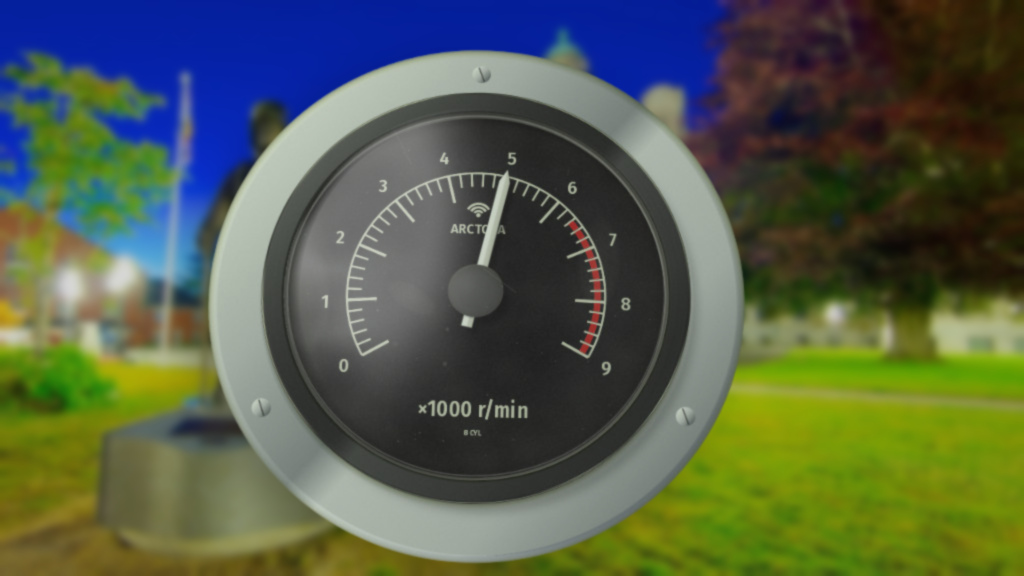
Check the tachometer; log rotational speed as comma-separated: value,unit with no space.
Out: 5000,rpm
